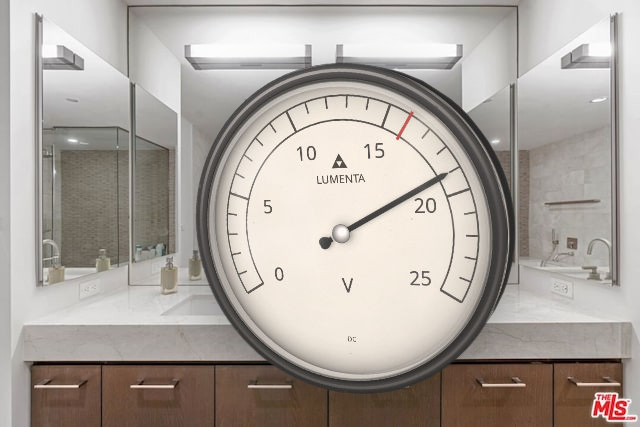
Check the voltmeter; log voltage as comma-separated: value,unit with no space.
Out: 19,V
